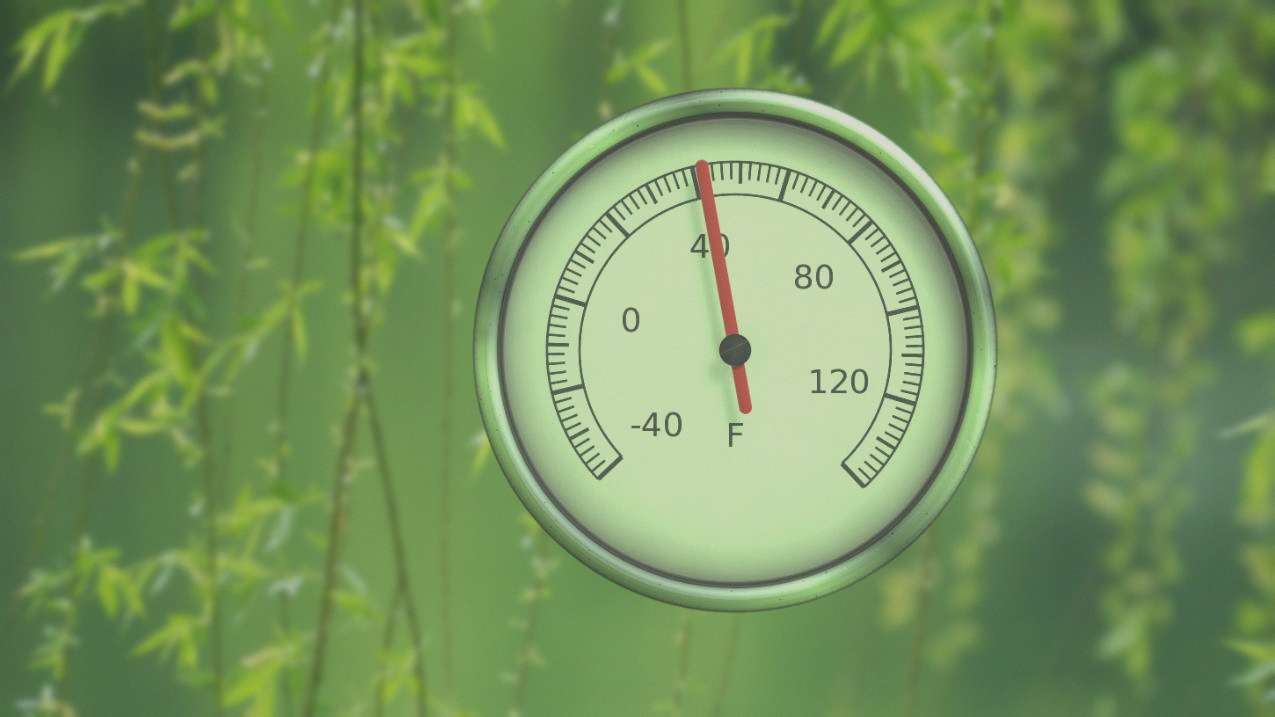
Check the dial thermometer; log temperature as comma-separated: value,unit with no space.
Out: 42,°F
